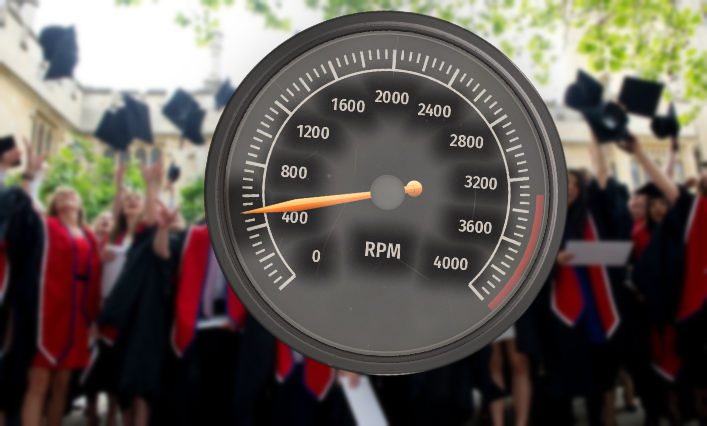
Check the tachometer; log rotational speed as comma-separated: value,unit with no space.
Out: 500,rpm
